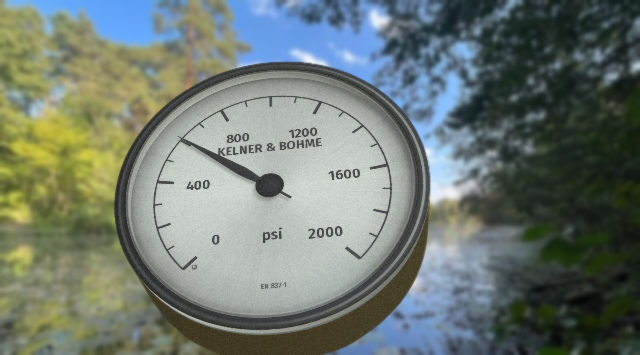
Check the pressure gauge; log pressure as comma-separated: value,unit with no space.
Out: 600,psi
